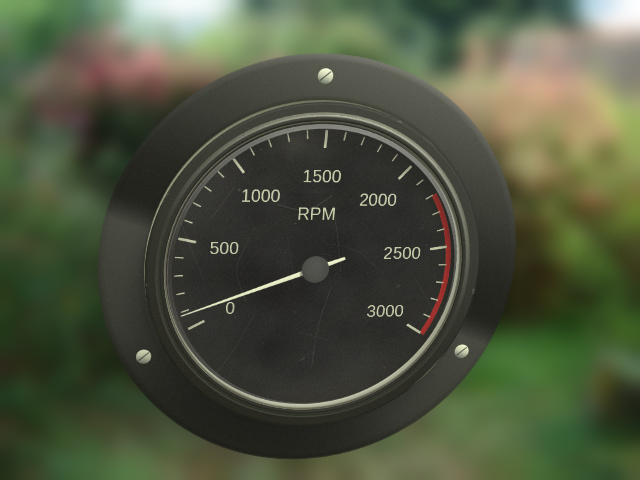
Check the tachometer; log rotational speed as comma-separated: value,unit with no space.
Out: 100,rpm
